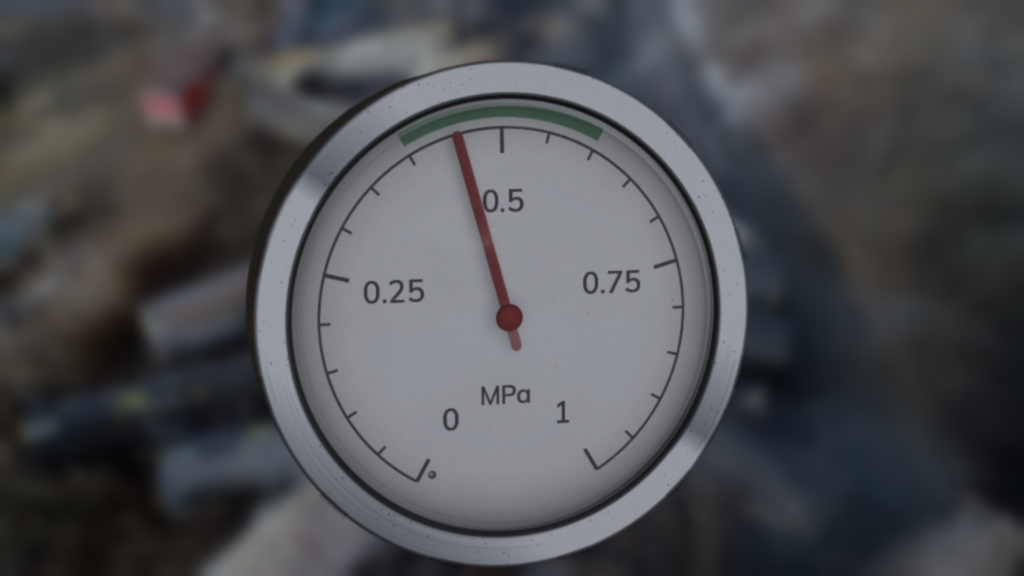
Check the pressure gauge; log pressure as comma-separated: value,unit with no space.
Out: 0.45,MPa
